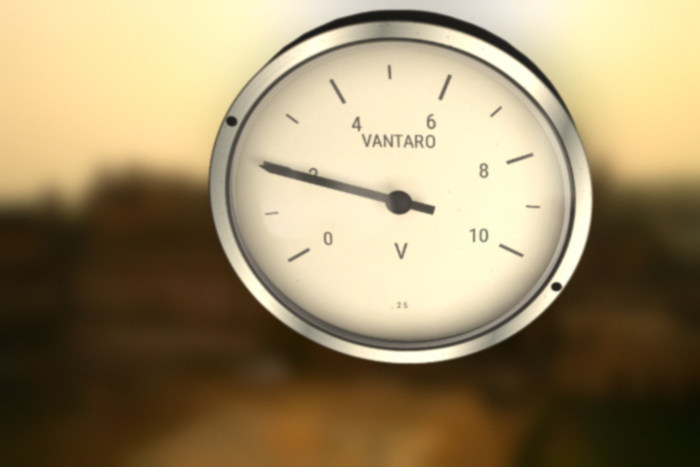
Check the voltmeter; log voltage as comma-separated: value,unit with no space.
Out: 2,V
